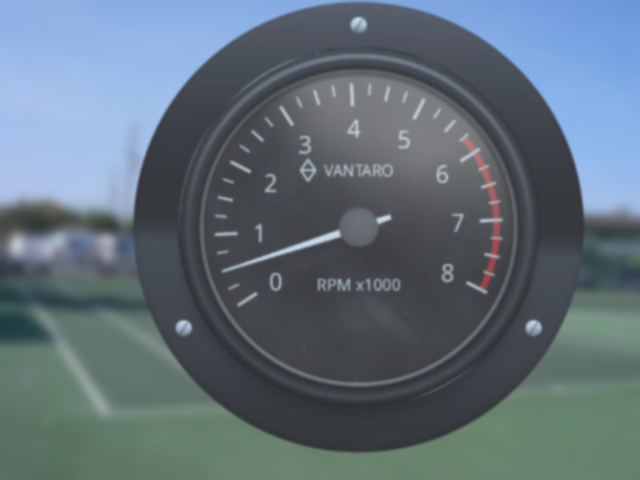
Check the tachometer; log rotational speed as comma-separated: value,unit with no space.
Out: 500,rpm
